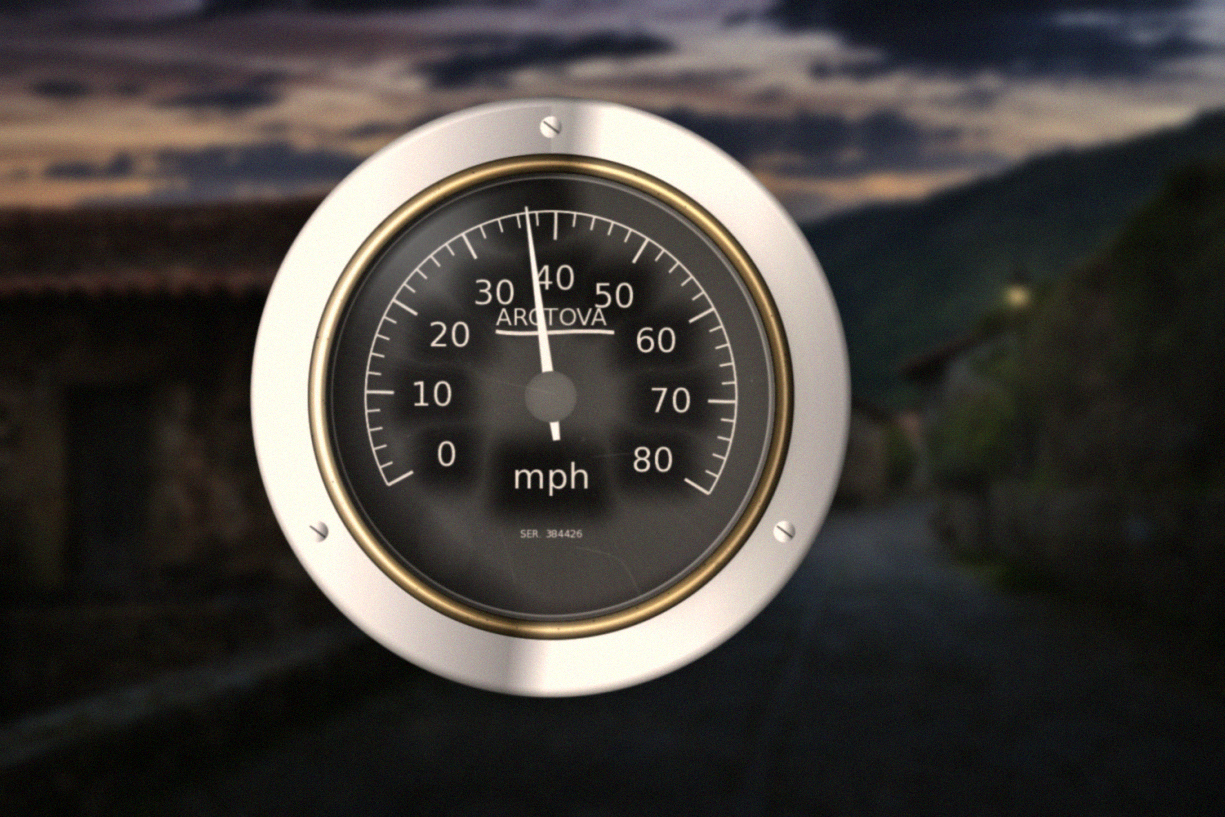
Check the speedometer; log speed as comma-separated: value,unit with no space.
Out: 37,mph
